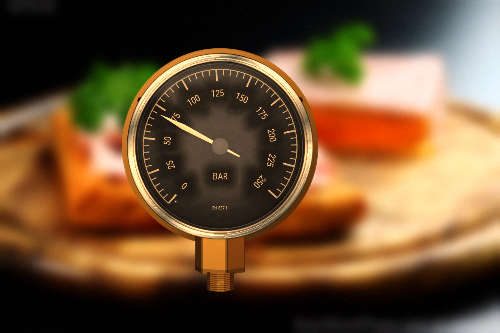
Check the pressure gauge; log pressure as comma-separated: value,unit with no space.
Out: 70,bar
